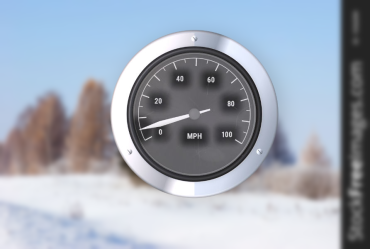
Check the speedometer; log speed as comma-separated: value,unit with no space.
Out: 5,mph
